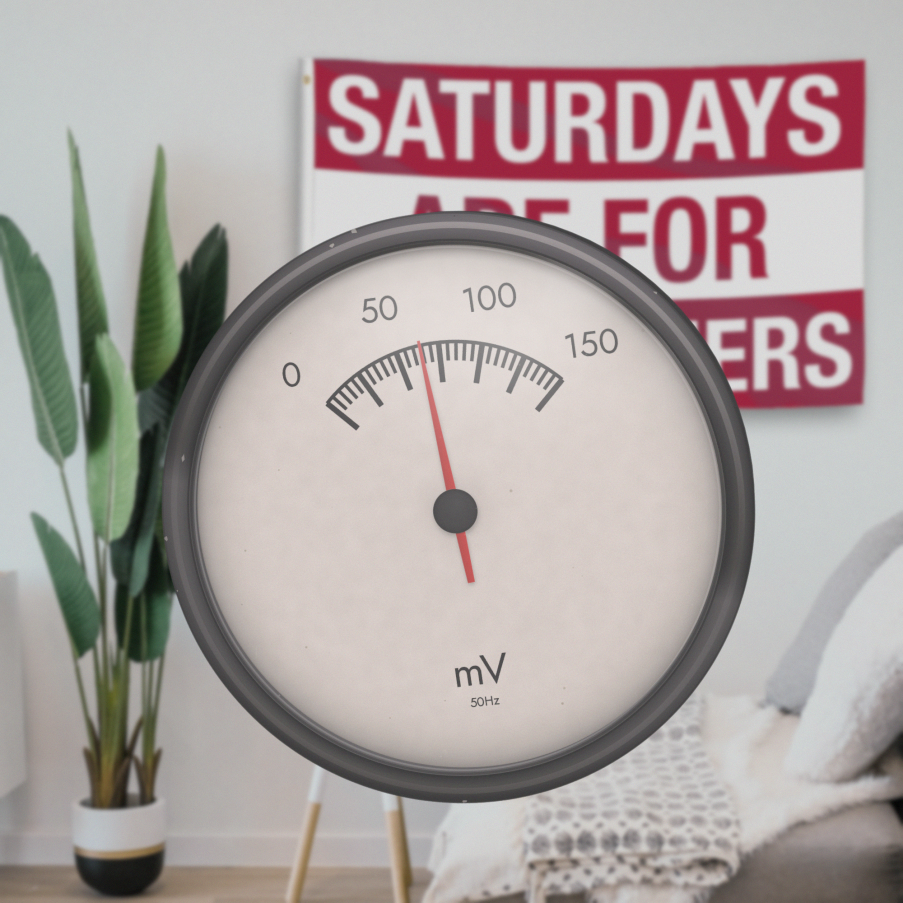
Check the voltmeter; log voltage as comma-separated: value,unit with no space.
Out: 65,mV
